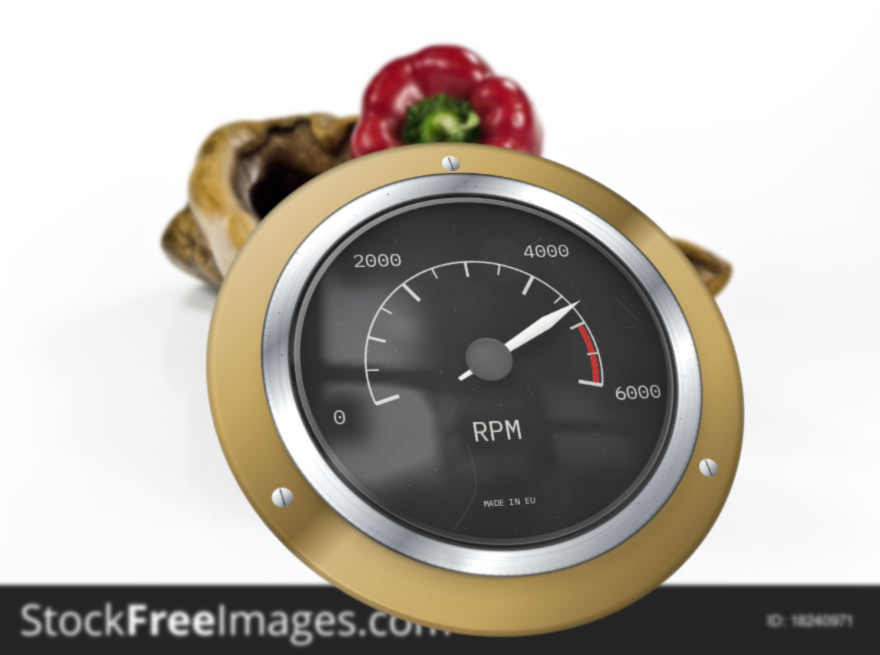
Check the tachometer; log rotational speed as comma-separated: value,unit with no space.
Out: 4750,rpm
